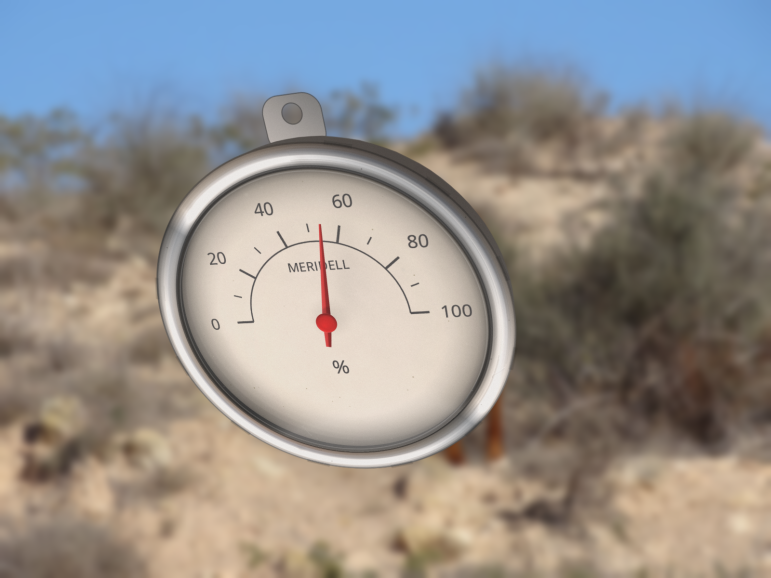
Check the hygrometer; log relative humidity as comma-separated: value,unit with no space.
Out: 55,%
